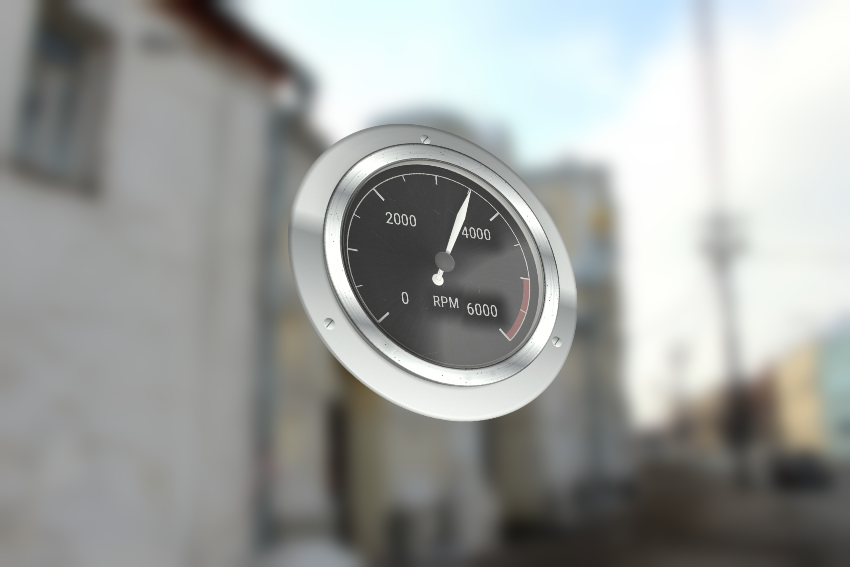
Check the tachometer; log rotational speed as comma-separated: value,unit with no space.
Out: 3500,rpm
